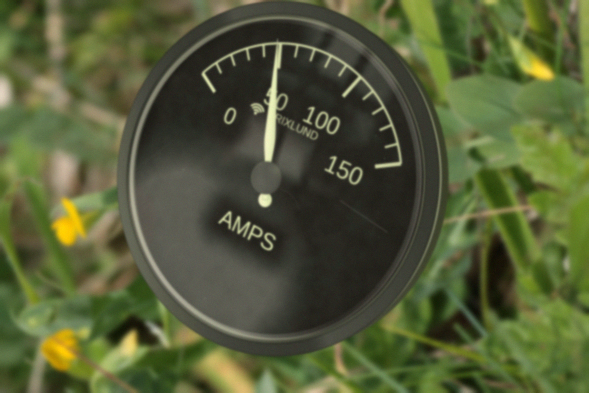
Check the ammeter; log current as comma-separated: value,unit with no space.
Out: 50,A
